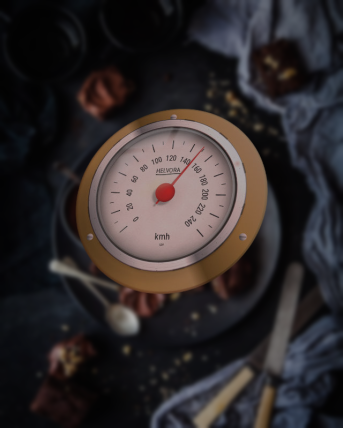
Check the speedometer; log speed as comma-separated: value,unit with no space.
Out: 150,km/h
